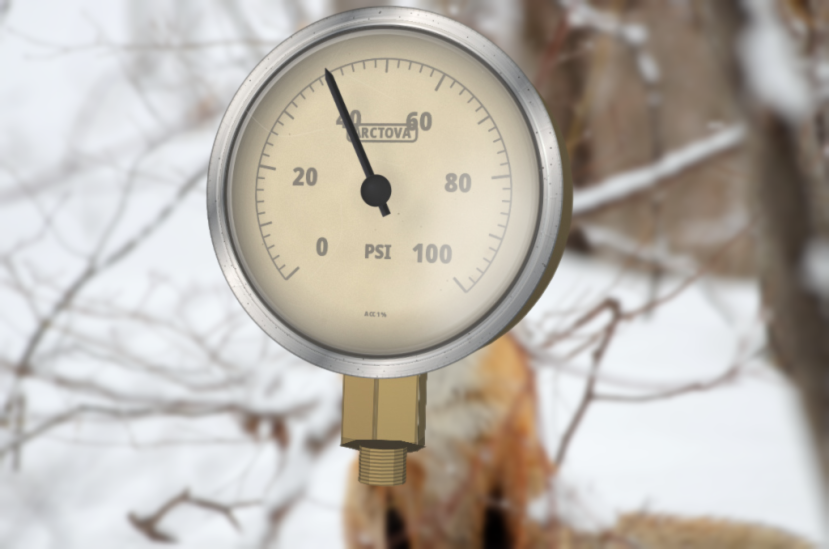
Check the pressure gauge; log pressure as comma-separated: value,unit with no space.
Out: 40,psi
